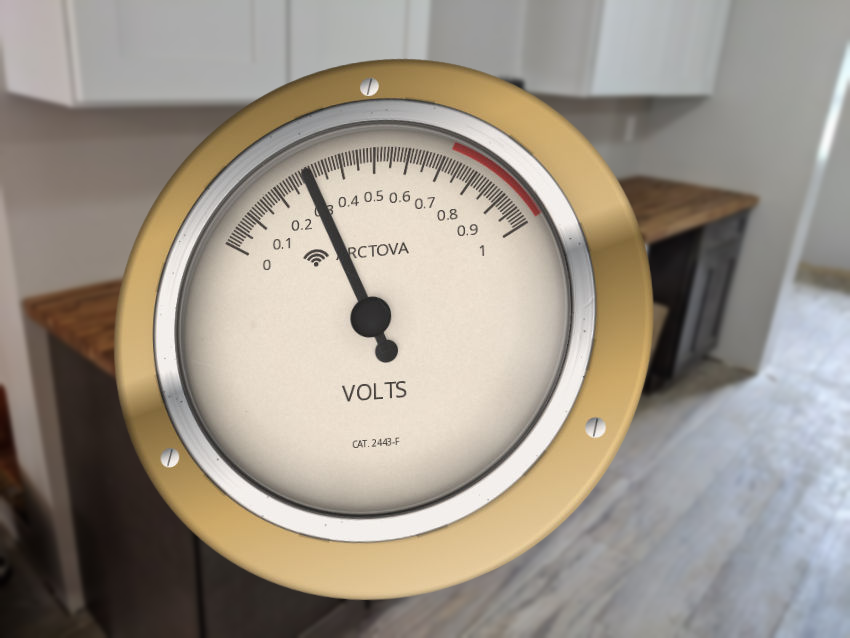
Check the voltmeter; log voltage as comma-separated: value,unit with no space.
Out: 0.3,V
